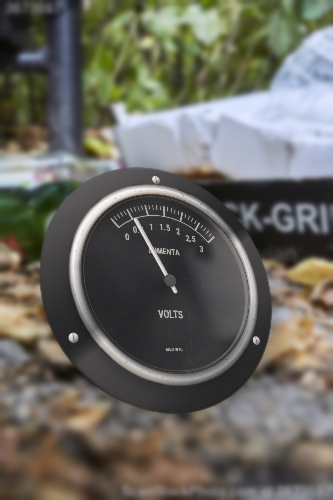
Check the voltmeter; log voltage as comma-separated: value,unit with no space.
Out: 0.5,V
